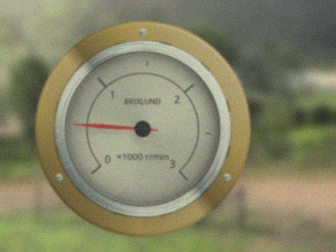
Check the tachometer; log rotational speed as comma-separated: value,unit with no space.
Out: 500,rpm
